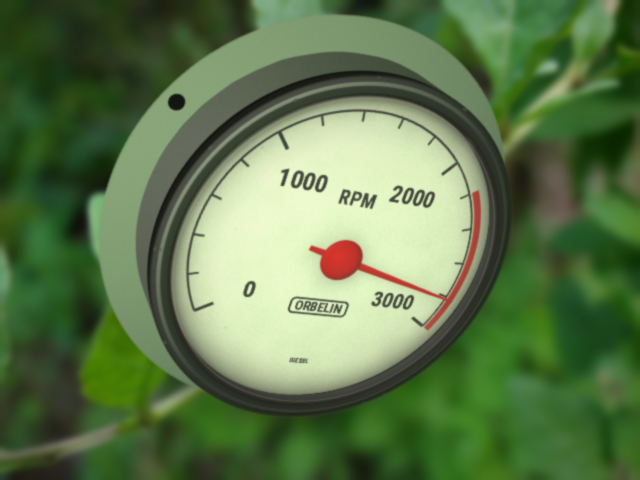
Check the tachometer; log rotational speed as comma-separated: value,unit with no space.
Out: 2800,rpm
